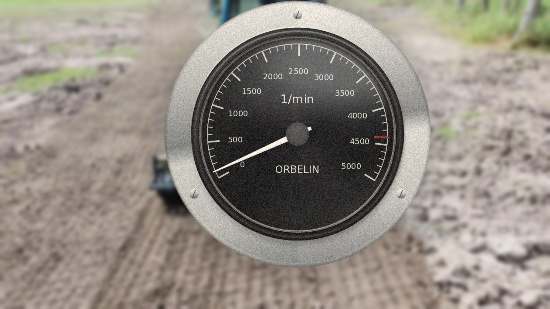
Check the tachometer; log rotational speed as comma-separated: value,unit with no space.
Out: 100,rpm
